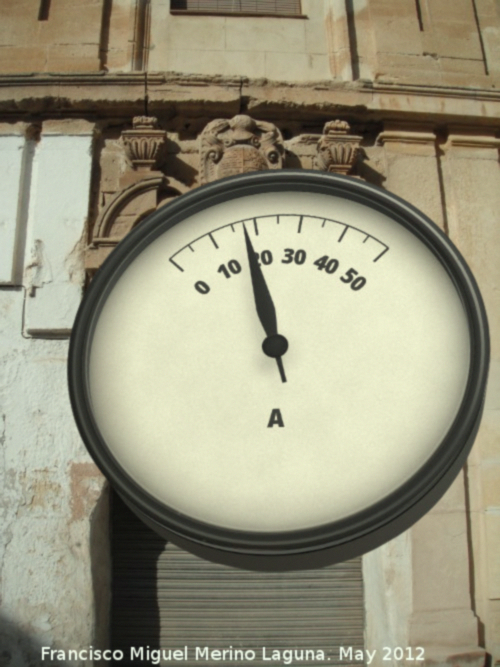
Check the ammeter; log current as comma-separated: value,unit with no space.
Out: 17.5,A
